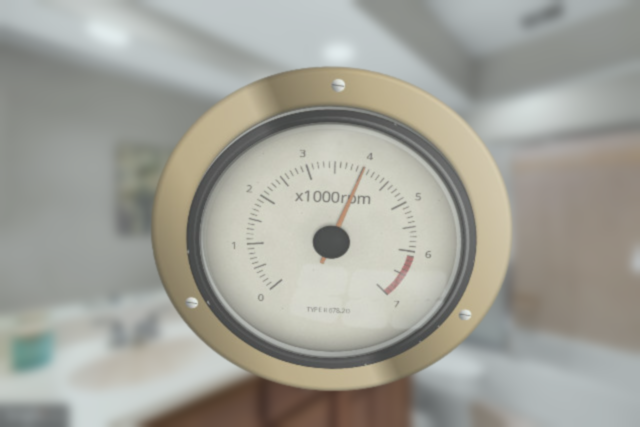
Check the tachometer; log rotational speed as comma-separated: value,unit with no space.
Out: 4000,rpm
